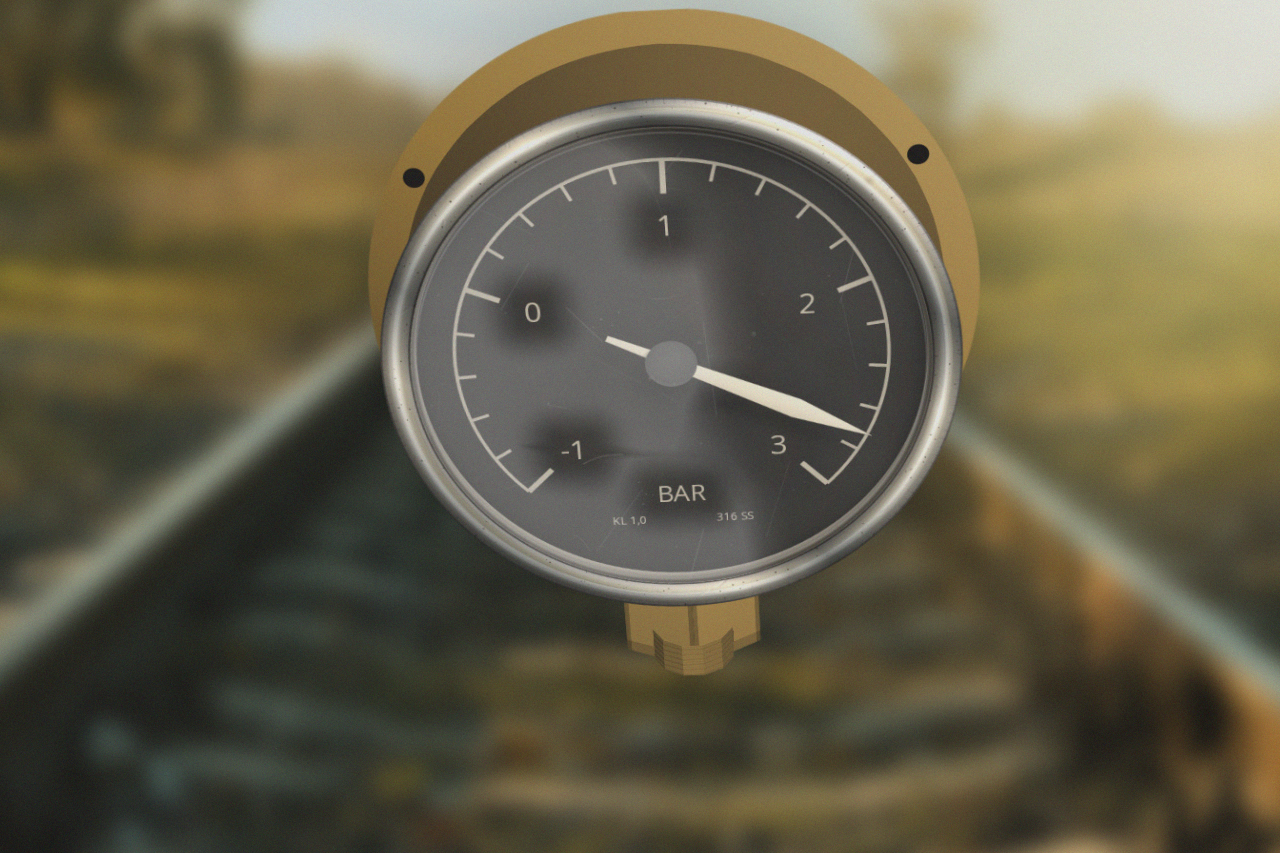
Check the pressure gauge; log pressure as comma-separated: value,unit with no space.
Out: 2.7,bar
